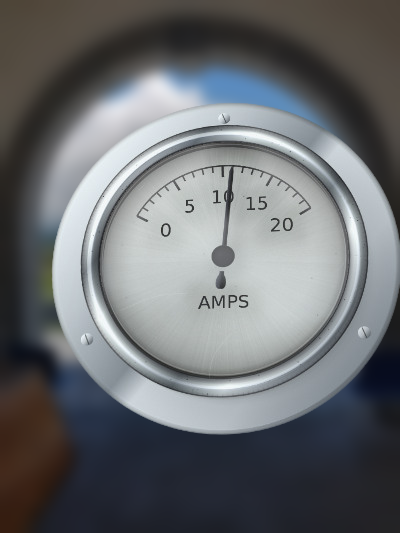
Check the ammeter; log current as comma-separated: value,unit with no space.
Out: 11,A
